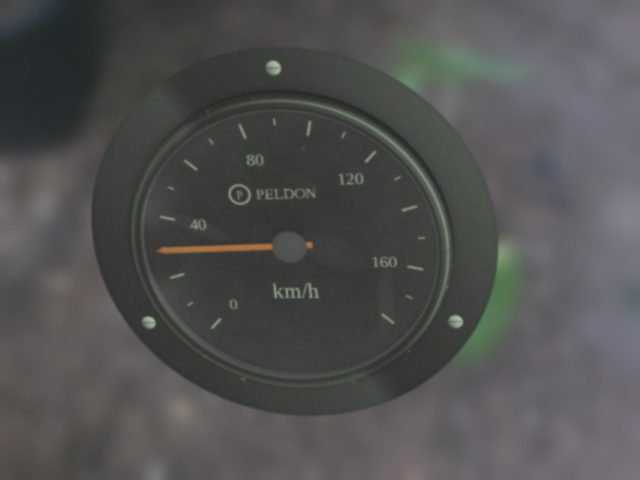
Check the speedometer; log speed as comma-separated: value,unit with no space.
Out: 30,km/h
